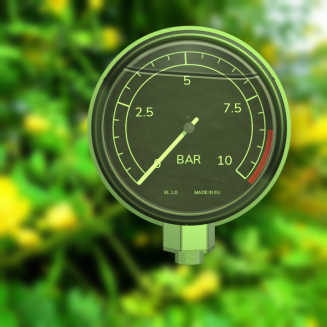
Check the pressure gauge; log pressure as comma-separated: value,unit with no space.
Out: 0,bar
